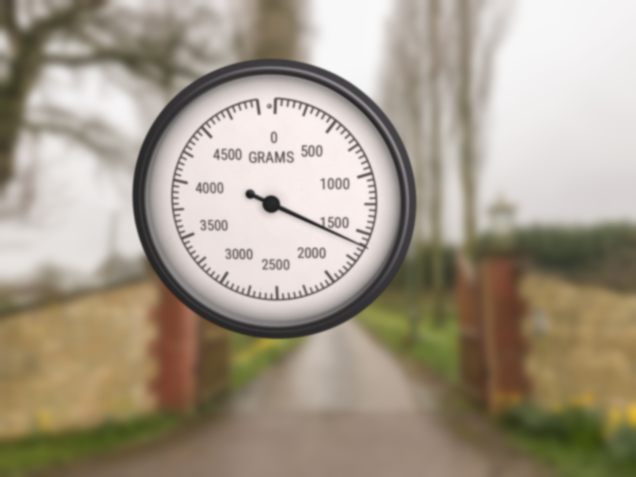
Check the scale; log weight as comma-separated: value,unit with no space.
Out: 1600,g
